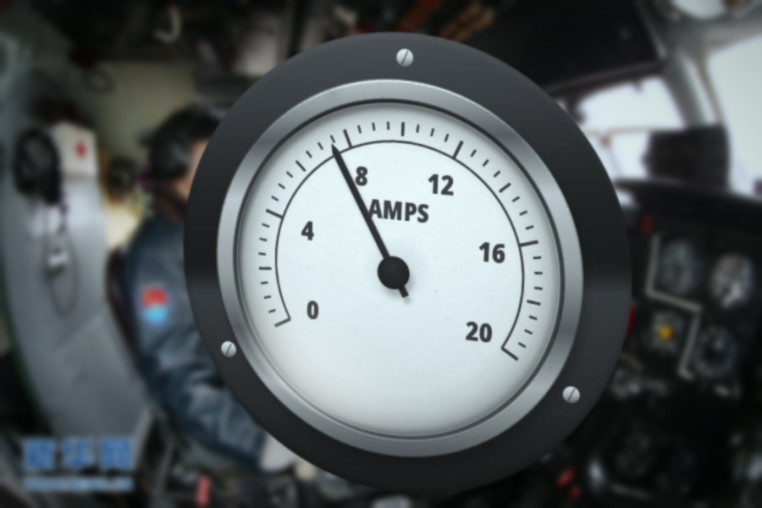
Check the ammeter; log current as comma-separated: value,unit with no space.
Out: 7.5,A
